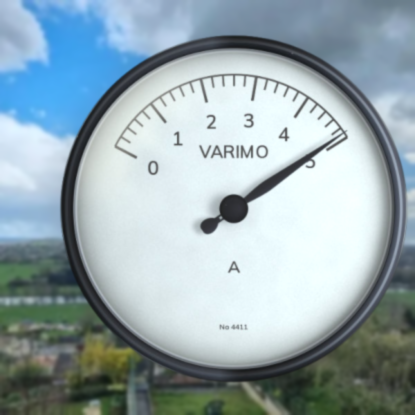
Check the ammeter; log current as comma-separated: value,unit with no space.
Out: 4.9,A
